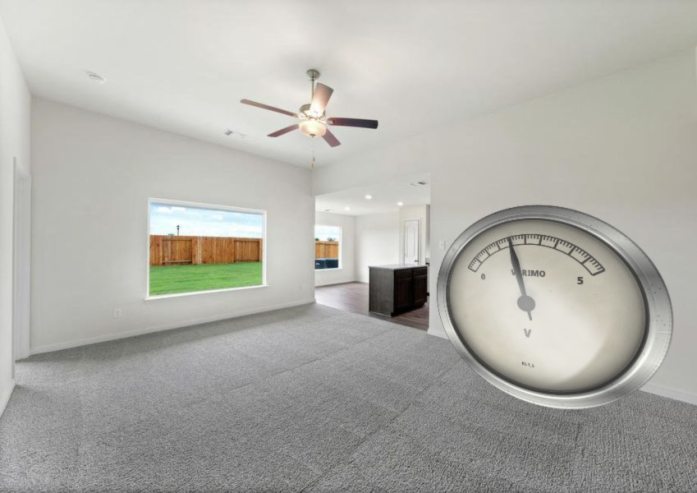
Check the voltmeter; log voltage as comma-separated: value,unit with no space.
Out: 2,V
